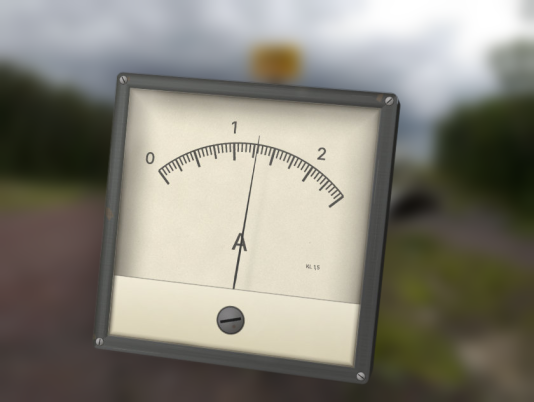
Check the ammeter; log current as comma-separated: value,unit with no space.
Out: 1.3,A
